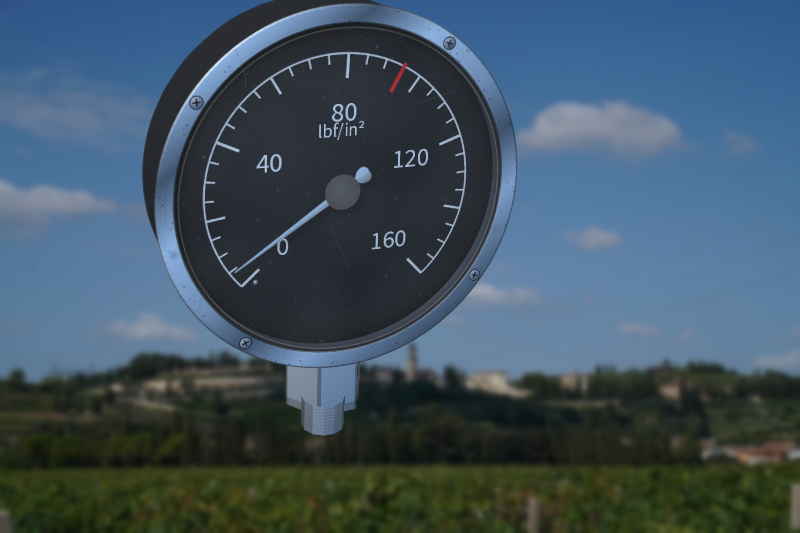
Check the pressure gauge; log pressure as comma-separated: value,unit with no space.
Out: 5,psi
